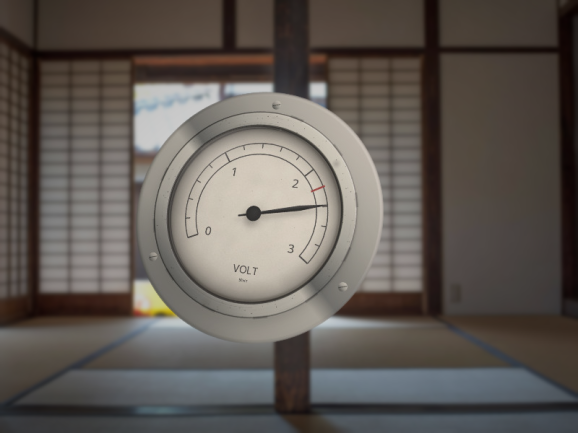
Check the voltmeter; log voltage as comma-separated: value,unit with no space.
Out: 2.4,V
